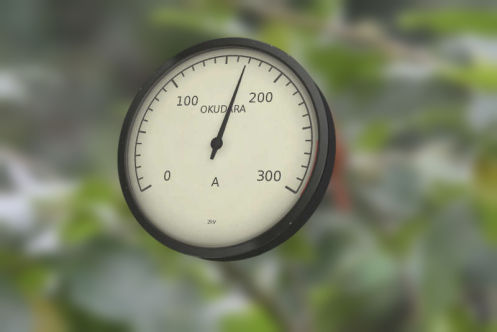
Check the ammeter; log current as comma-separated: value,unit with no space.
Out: 170,A
